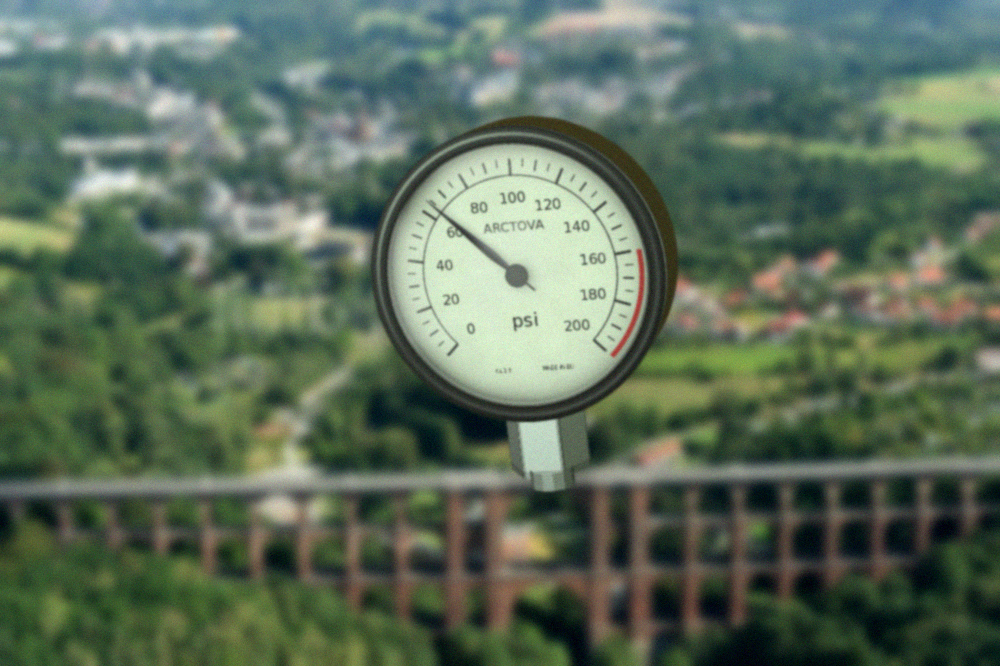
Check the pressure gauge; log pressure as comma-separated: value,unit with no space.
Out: 65,psi
